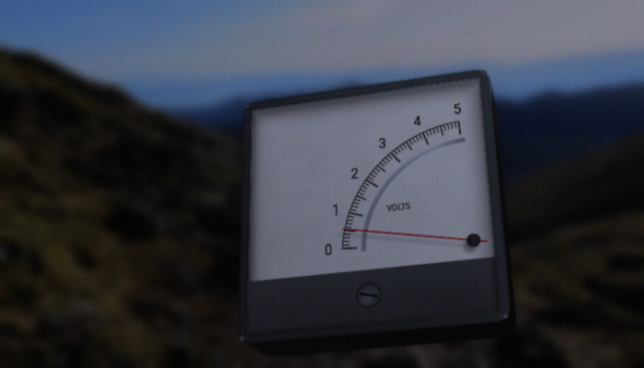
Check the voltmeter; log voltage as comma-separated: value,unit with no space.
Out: 0.5,V
